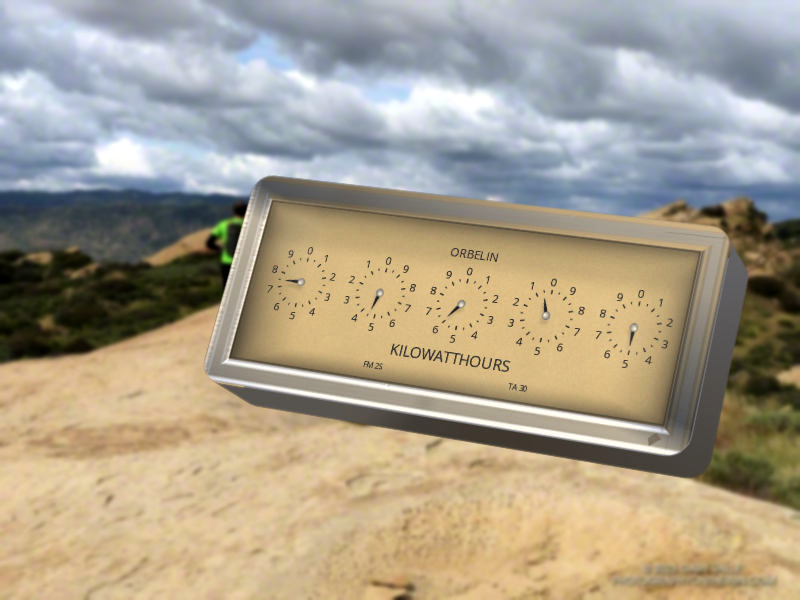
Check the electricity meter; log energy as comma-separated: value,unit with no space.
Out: 74605,kWh
